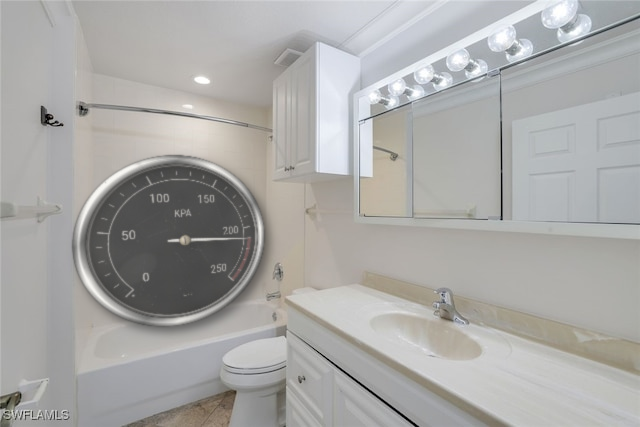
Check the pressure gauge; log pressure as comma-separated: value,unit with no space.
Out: 210,kPa
